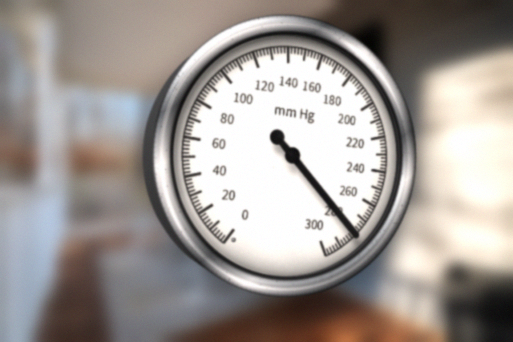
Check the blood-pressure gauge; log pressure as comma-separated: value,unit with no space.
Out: 280,mmHg
